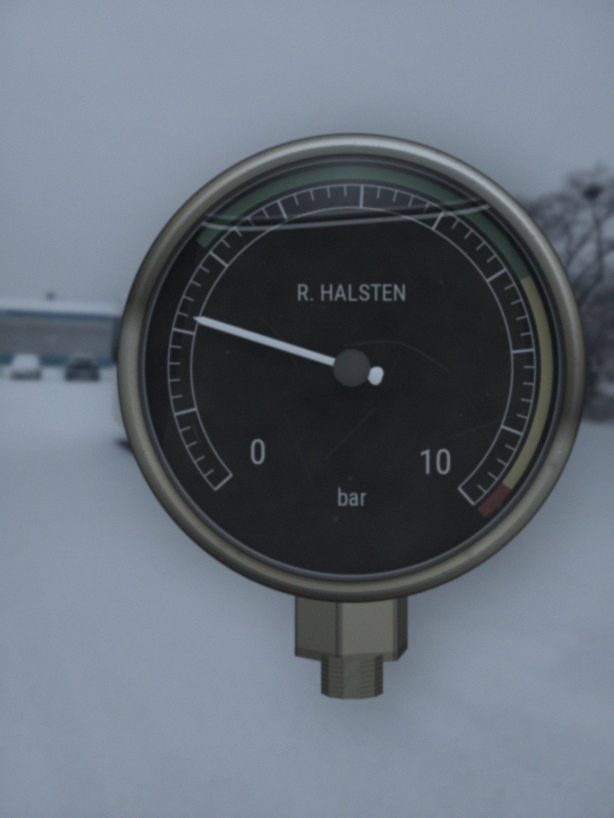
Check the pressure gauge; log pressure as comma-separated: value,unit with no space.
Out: 2.2,bar
